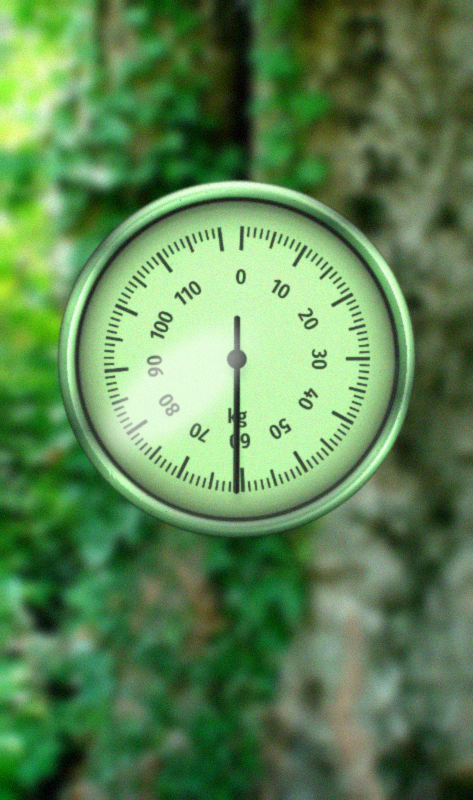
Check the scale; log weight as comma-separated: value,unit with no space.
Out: 61,kg
